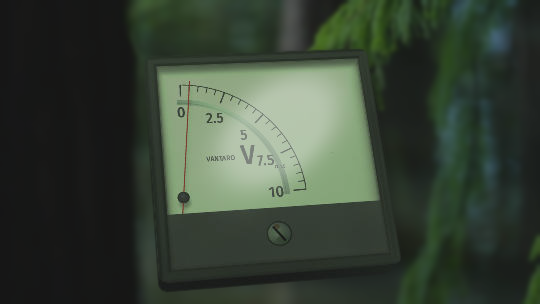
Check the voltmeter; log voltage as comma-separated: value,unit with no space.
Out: 0.5,V
